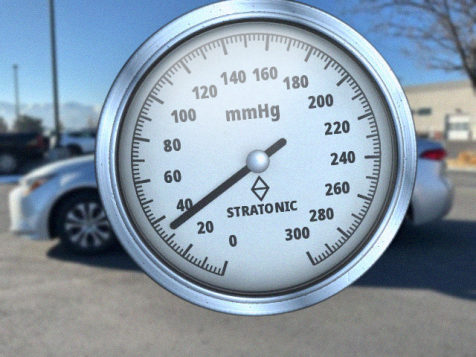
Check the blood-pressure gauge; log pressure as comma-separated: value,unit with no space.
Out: 34,mmHg
